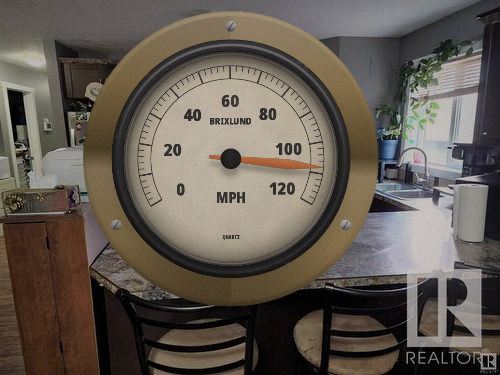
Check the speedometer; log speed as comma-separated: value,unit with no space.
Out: 108,mph
